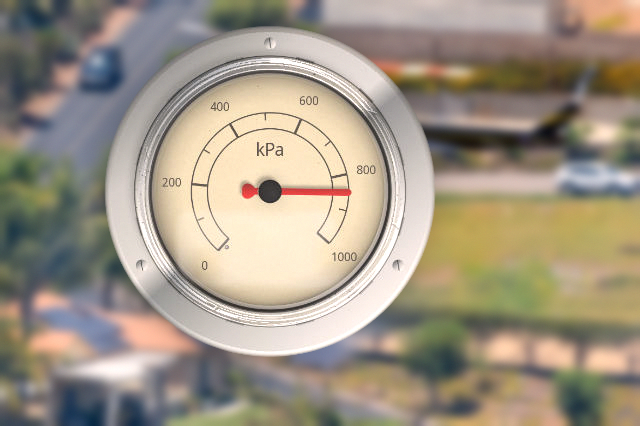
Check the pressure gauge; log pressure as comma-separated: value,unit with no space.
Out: 850,kPa
